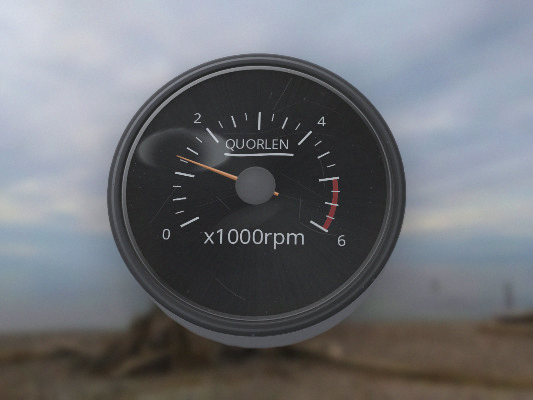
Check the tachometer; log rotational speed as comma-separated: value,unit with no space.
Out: 1250,rpm
